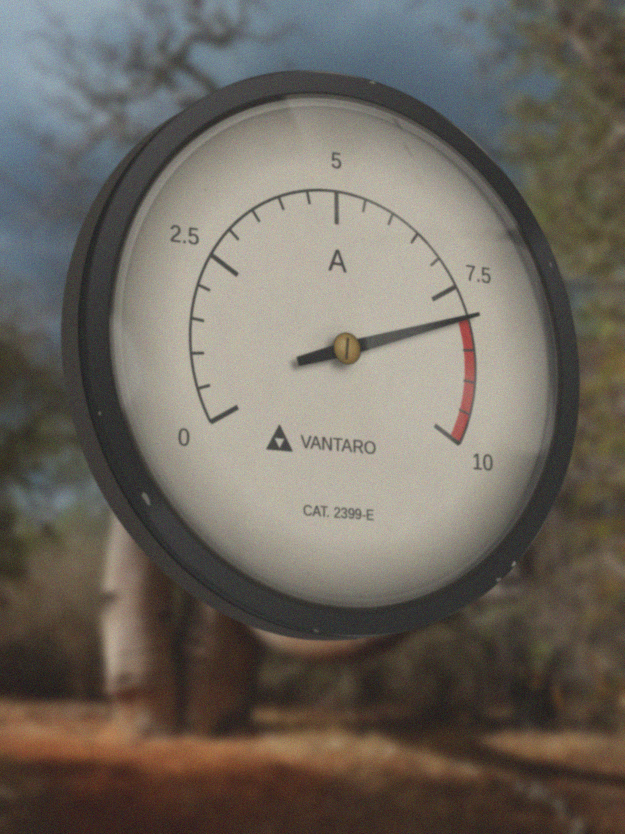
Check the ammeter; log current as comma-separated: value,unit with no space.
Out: 8,A
